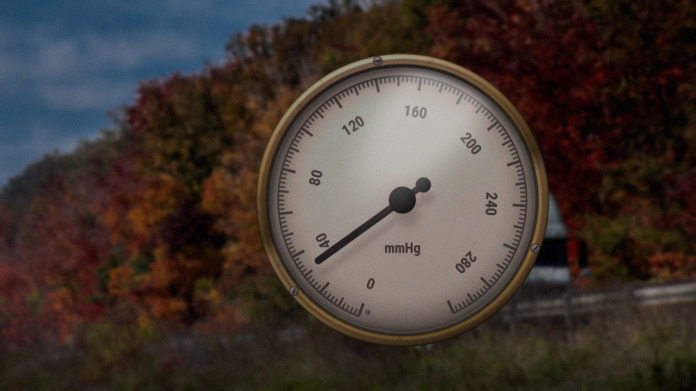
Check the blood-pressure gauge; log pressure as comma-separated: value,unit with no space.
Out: 32,mmHg
